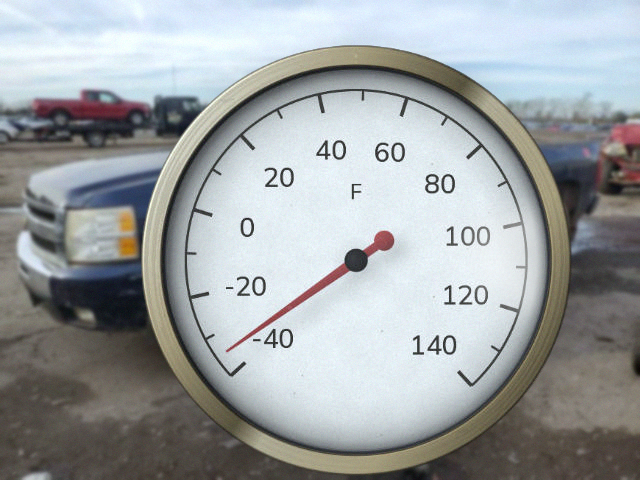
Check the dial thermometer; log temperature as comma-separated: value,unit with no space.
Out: -35,°F
